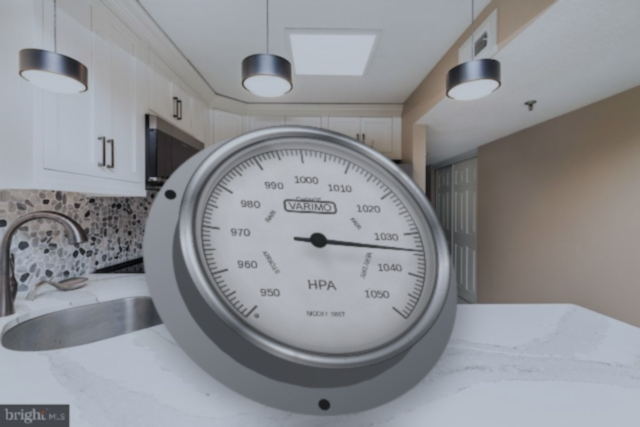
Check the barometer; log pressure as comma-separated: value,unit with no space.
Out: 1035,hPa
